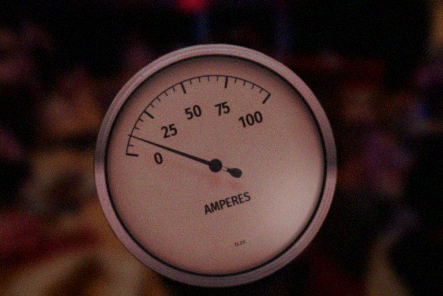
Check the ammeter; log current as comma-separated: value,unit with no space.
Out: 10,A
